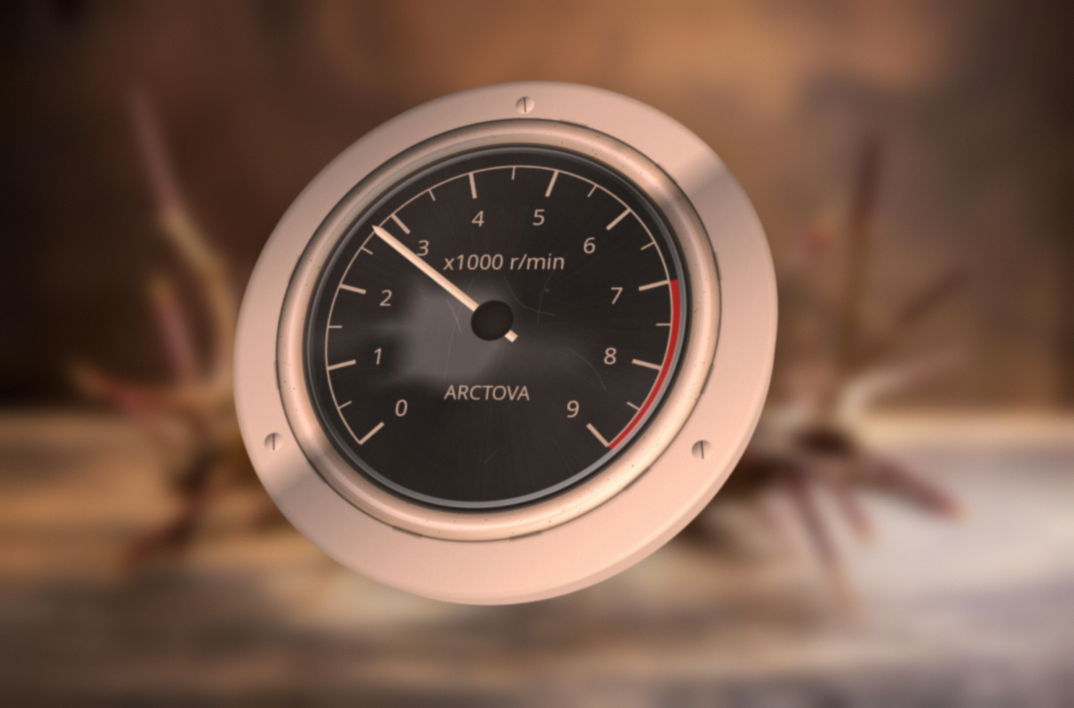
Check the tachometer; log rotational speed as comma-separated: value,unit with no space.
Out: 2750,rpm
